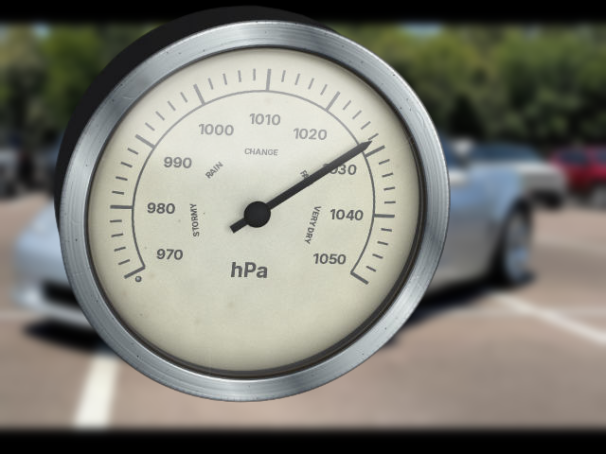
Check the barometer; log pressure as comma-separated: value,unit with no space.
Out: 1028,hPa
